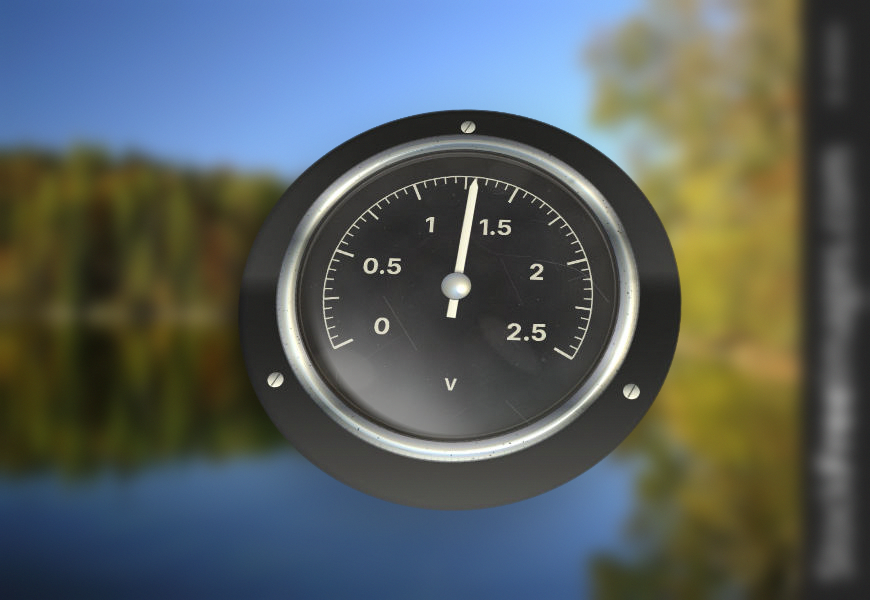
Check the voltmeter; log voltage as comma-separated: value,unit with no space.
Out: 1.3,V
